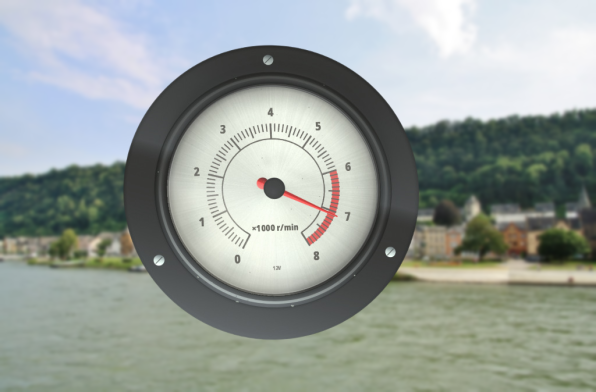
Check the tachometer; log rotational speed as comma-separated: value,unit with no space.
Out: 7100,rpm
